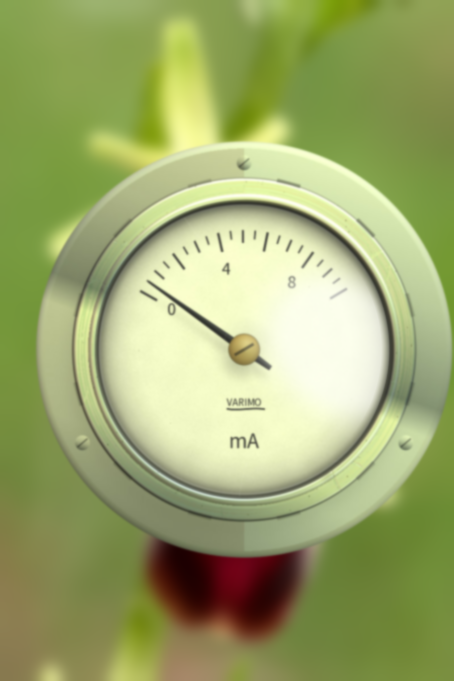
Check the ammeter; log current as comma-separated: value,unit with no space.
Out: 0.5,mA
